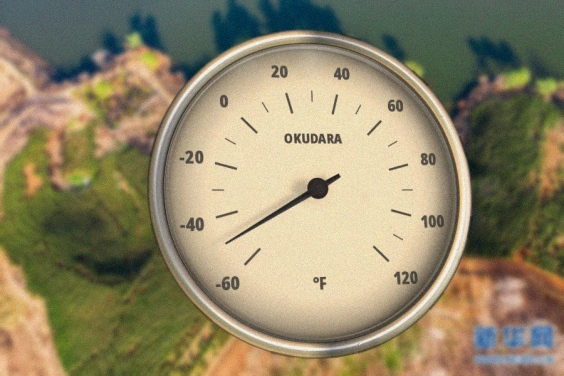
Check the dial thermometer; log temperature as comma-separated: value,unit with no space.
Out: -50,°F
